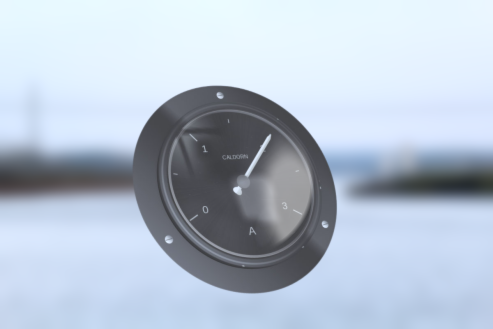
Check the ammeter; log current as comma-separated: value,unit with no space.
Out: 2,A
